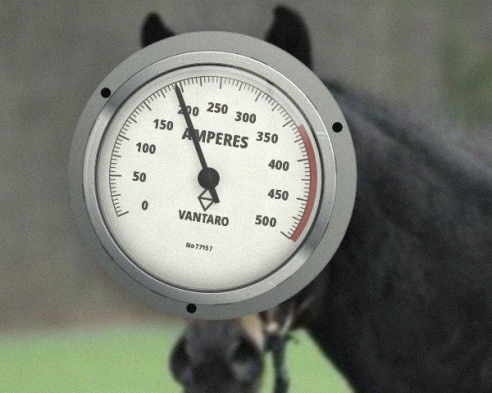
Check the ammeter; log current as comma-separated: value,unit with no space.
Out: 195,A
